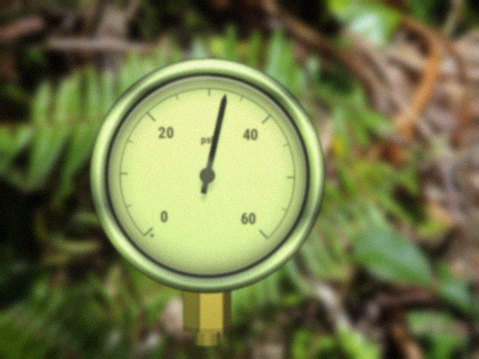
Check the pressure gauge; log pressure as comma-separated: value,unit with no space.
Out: 32.5,psi
